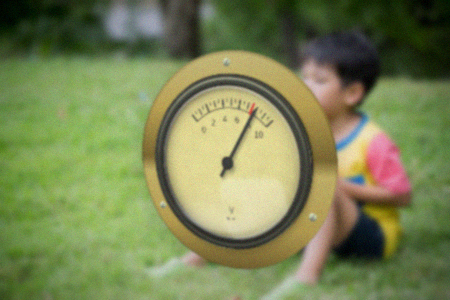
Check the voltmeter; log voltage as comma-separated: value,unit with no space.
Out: 8,V
